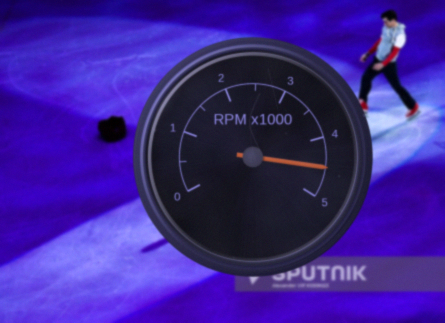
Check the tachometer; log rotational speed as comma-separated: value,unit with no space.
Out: 4500,rpm
